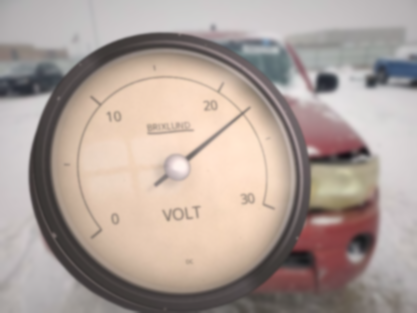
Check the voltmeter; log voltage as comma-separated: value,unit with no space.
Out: 22.5,V
